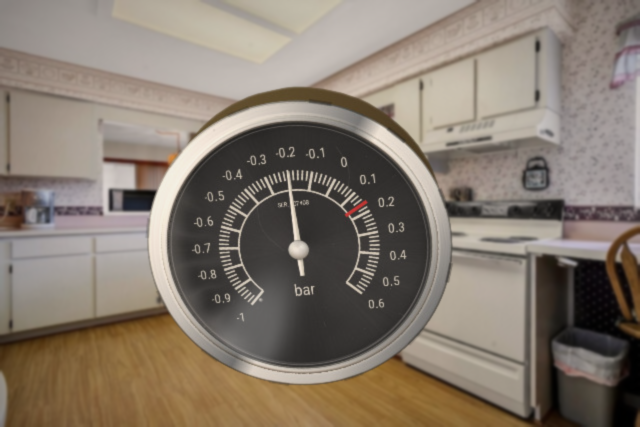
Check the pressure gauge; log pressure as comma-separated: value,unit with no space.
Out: -0.2,bar
